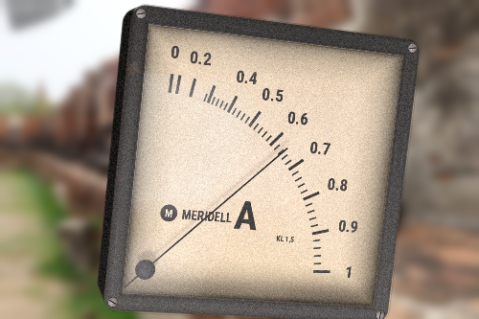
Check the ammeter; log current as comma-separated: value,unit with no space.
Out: 0.64,A
